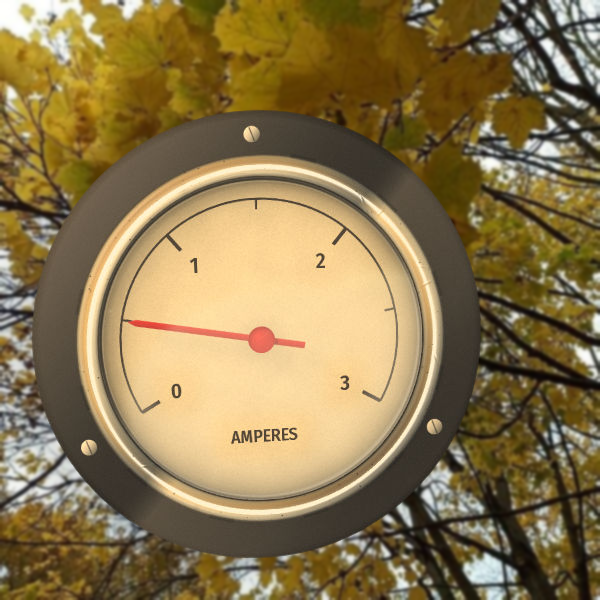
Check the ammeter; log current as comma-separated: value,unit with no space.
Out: 0.5,A
